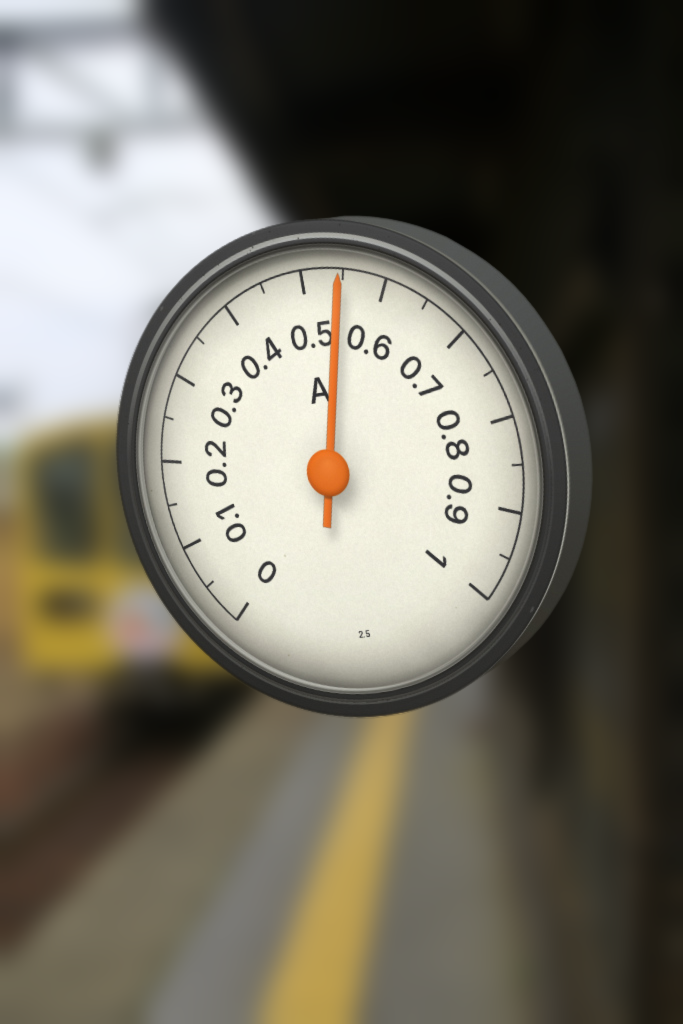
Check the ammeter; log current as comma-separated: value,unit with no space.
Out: 0.55,A
